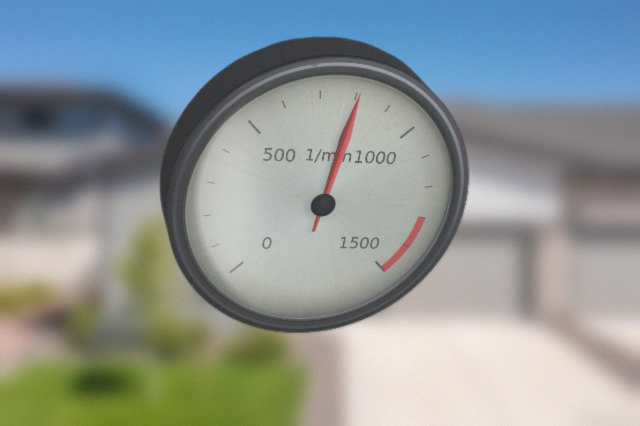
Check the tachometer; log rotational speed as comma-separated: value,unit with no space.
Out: 800,rpm
